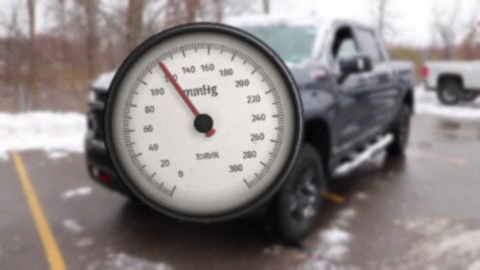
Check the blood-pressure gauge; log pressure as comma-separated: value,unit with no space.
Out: 120,mmHg
